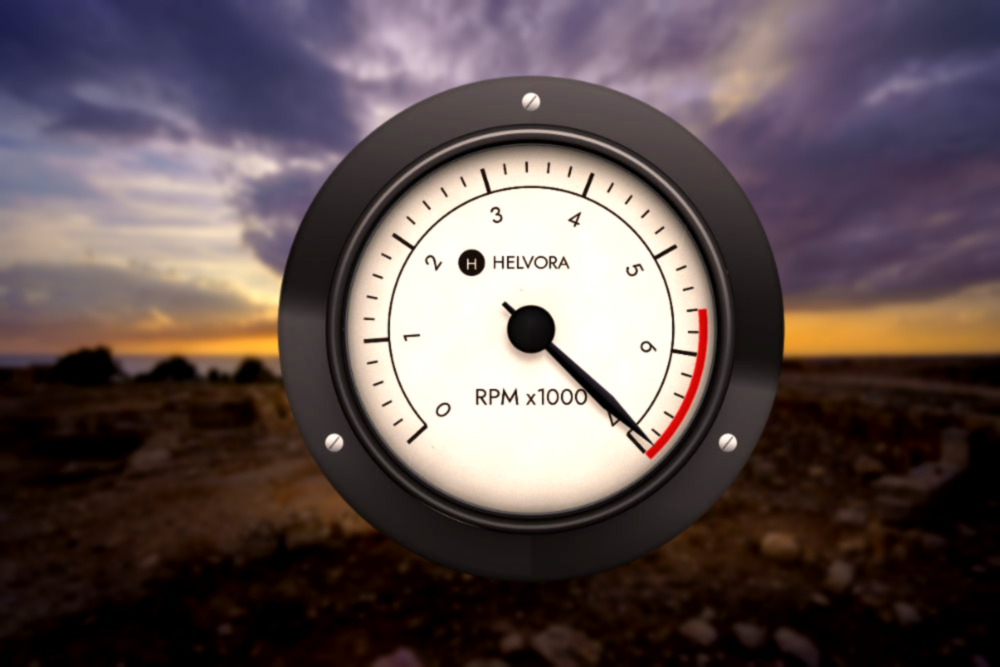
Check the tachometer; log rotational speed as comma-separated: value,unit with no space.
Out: 6900,rpm
